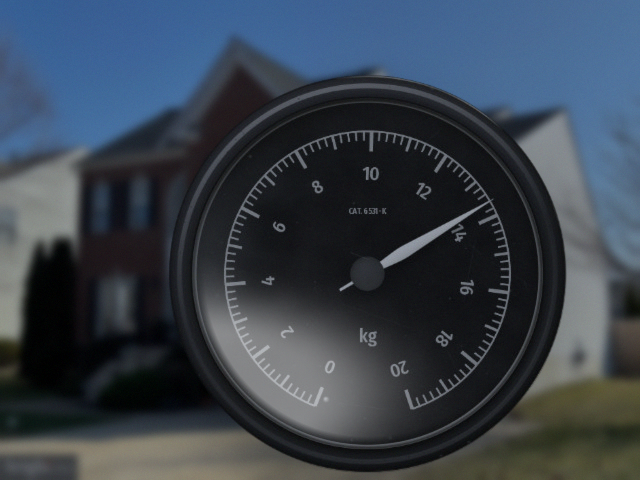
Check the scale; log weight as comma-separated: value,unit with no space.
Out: 13.6,kg
